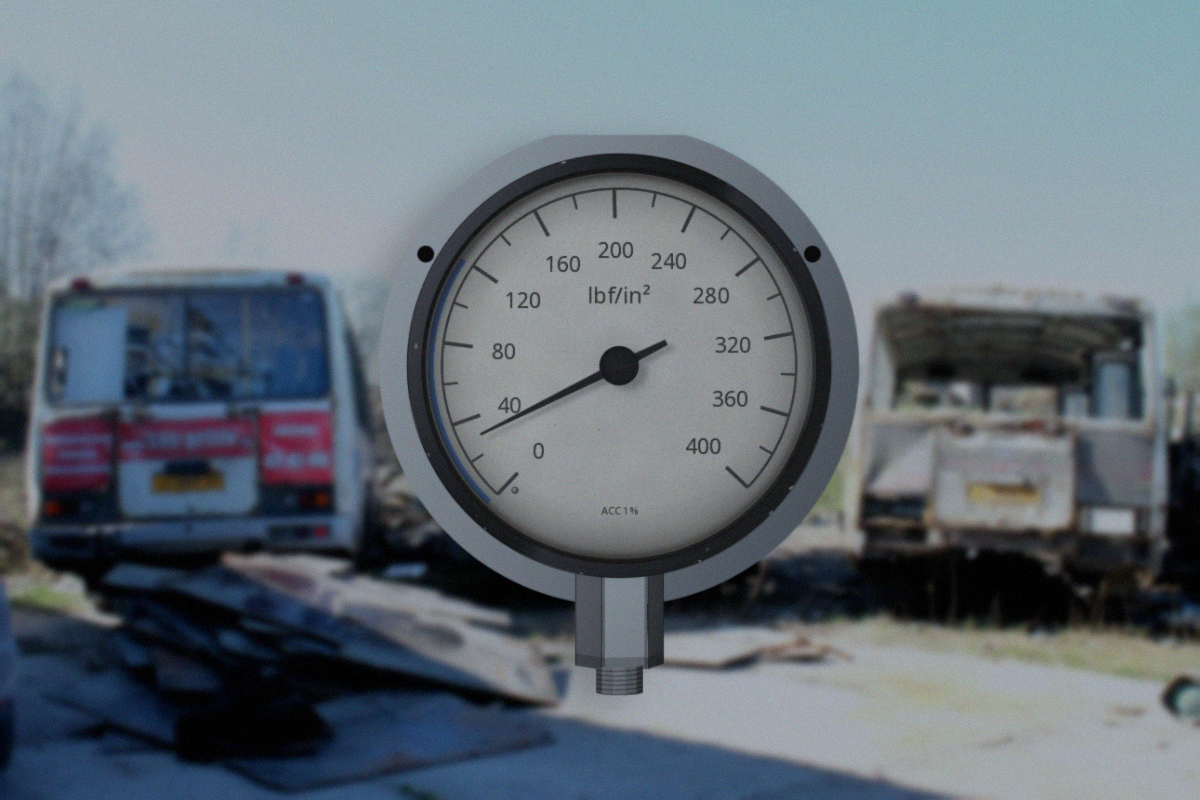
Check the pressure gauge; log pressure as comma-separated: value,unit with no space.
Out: 30,psi
